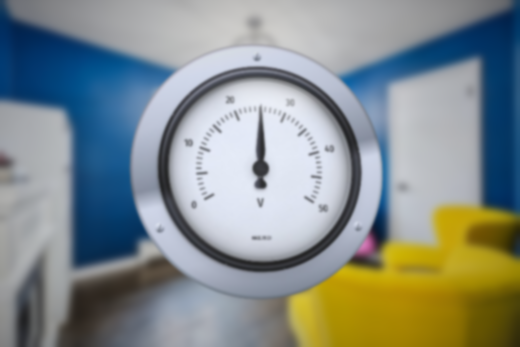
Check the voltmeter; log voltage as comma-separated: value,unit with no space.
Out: 25,V
